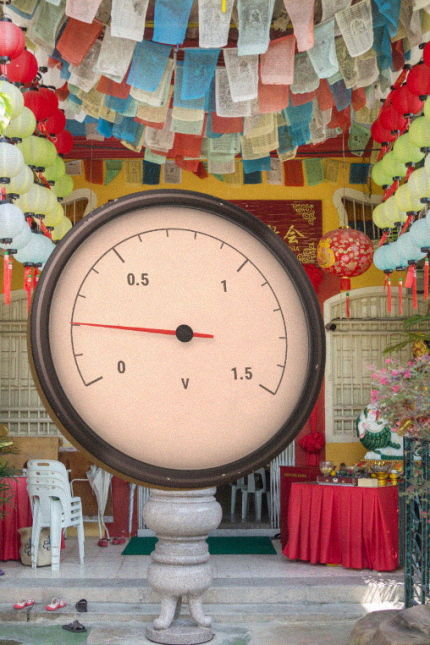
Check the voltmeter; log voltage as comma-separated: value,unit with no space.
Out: 0.2,V
